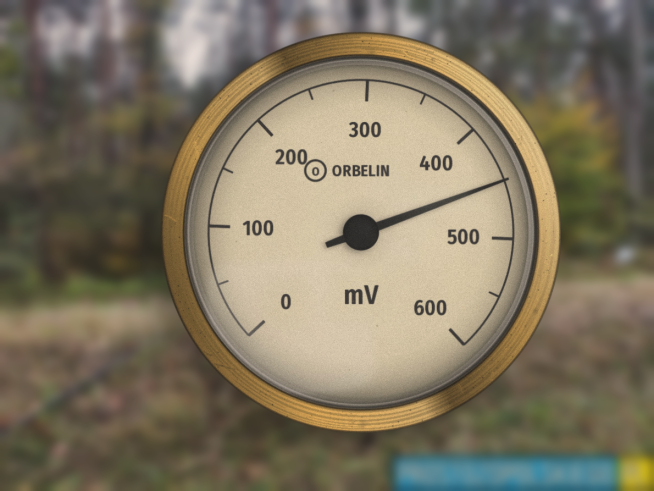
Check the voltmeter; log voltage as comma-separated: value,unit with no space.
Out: 450,mV
